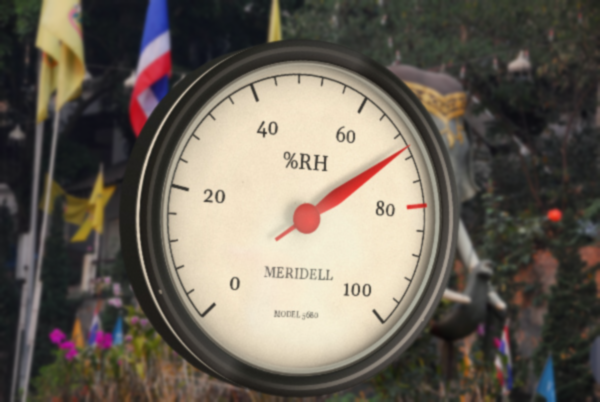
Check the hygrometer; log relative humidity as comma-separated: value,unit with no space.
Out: 70,%
